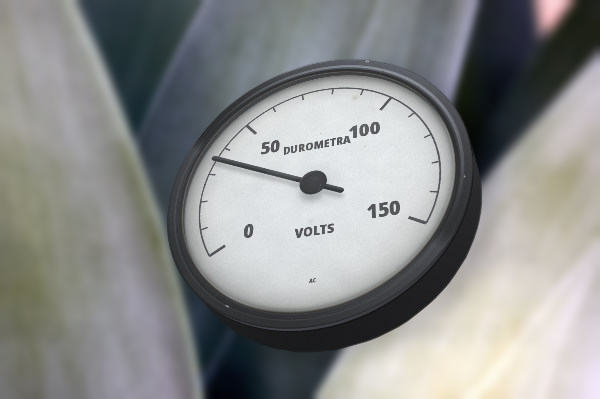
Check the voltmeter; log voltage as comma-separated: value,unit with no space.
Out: 35,V
